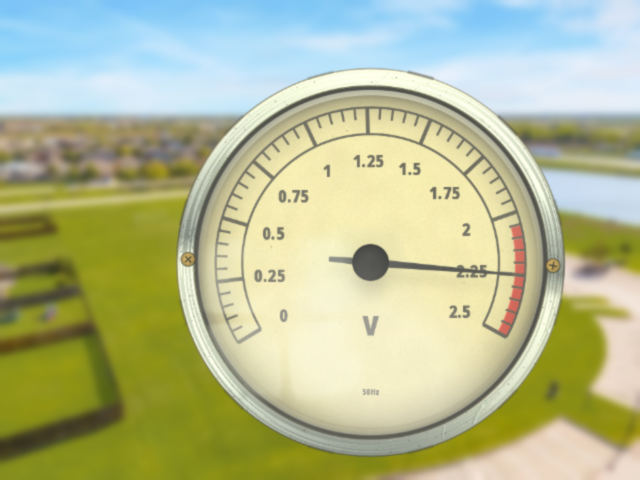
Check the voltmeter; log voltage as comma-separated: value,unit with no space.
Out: 2.25,V
